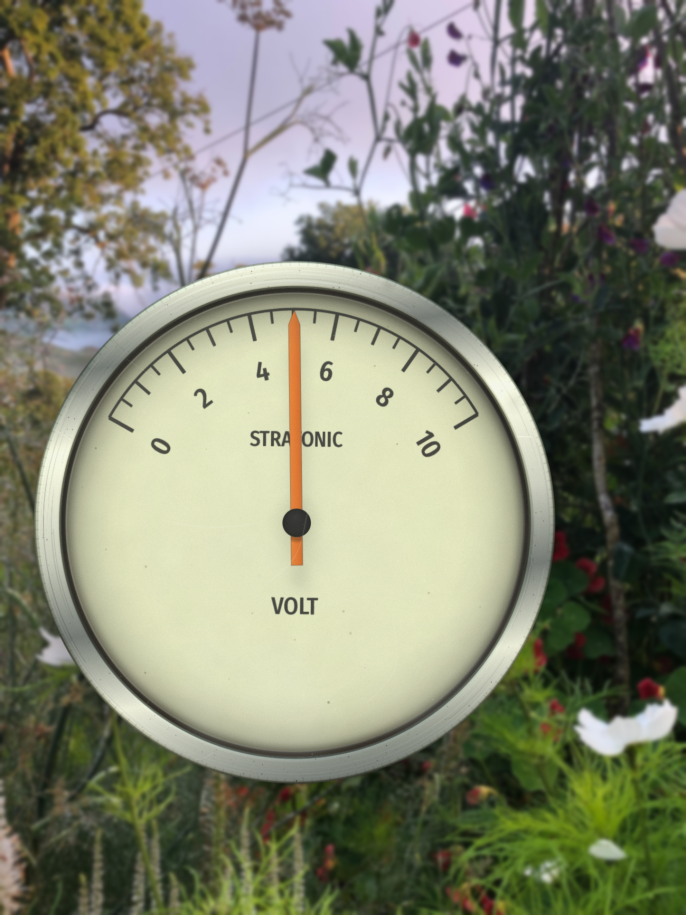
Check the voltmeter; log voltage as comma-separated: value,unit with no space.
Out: 5,V
